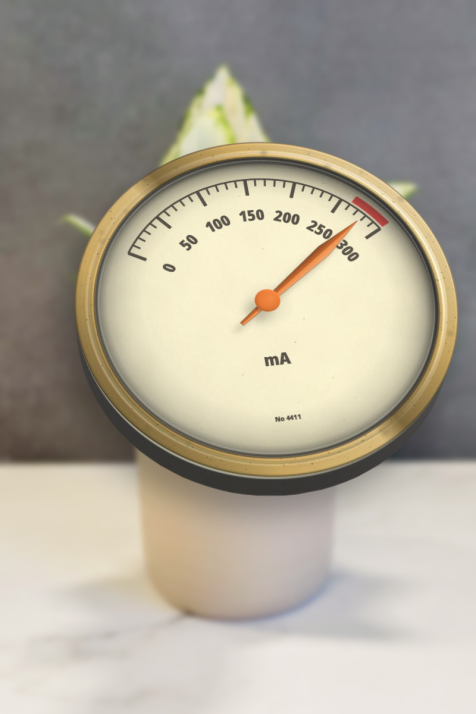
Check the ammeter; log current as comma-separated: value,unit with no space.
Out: 280,mA
